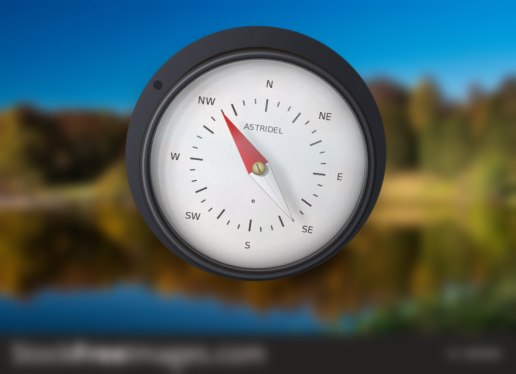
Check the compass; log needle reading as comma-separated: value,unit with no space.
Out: 320,°
